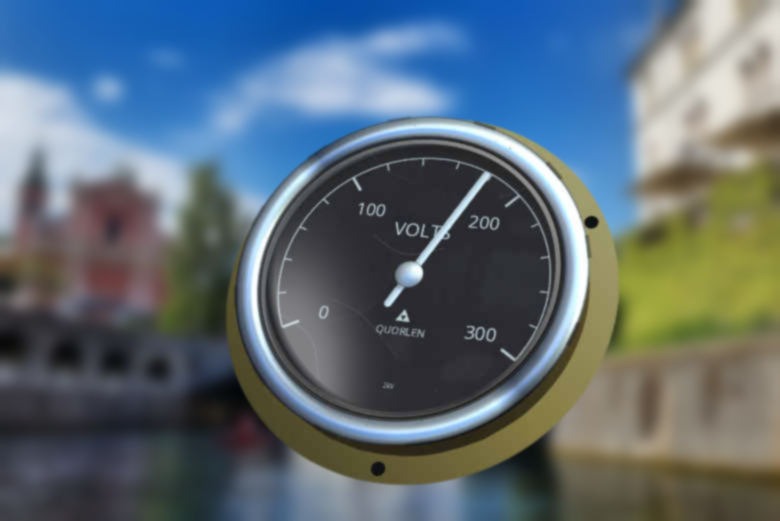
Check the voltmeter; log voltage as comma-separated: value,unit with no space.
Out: 180,V
